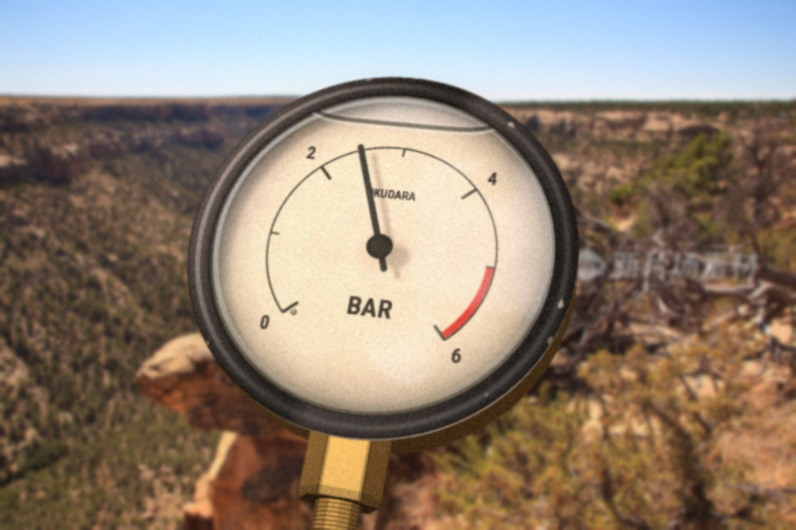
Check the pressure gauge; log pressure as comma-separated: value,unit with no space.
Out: 2.5,bar
